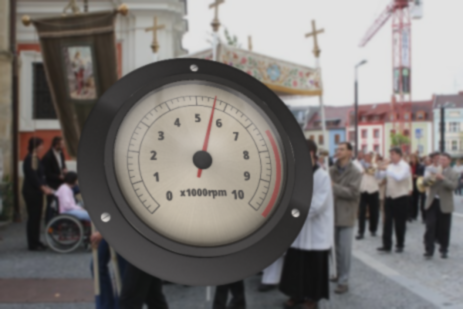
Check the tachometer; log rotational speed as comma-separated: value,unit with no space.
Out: 5600,rpm
